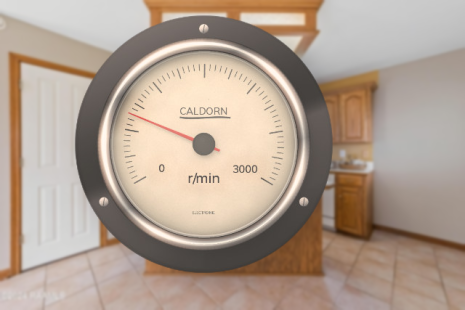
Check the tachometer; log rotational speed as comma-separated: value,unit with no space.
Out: 650,rpm
